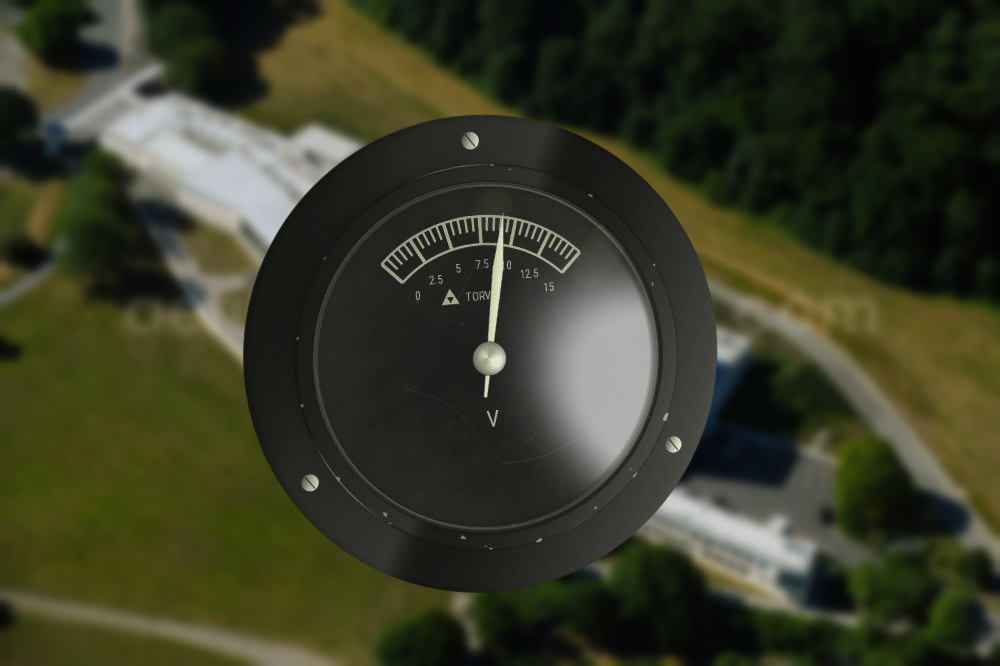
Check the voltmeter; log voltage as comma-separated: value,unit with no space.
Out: 9,V
